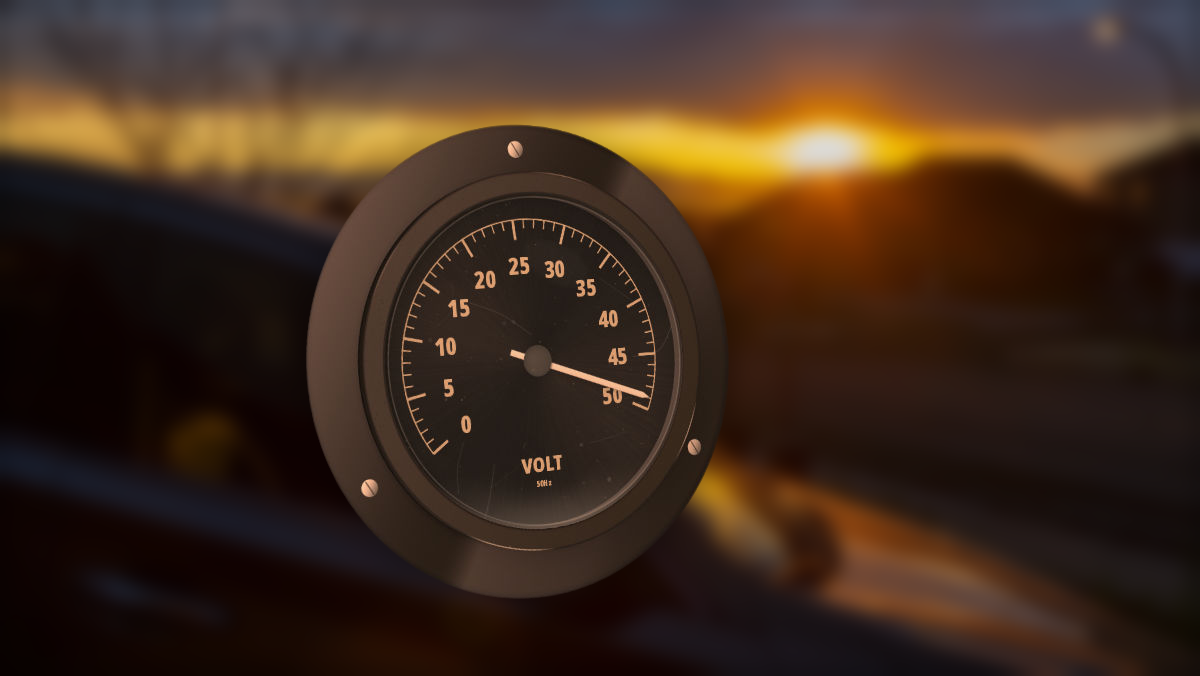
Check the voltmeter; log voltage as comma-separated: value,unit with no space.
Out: 49,V
